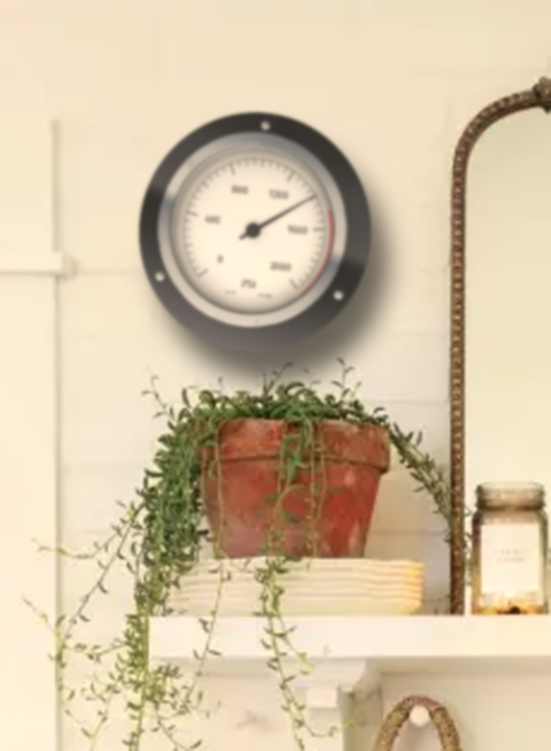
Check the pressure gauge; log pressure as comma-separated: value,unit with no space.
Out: 1400,psi
